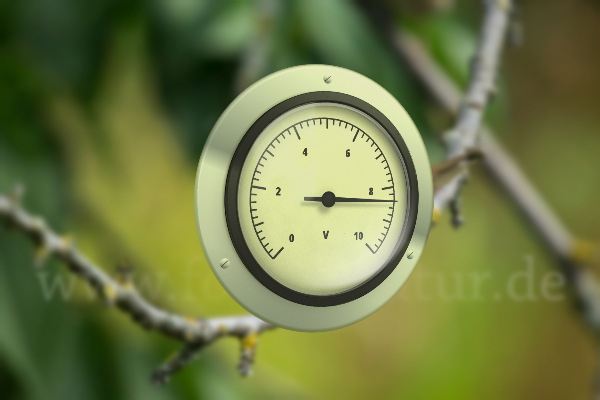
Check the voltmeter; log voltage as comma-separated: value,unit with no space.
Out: 8.4,V
